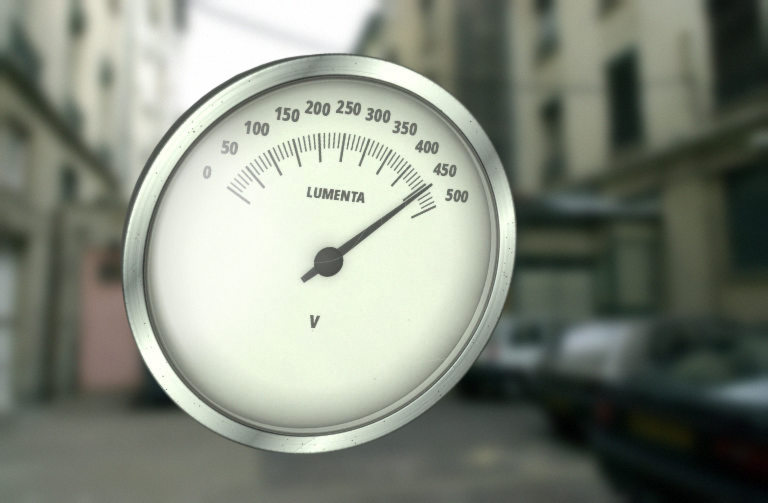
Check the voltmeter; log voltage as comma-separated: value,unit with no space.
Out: 450,V
